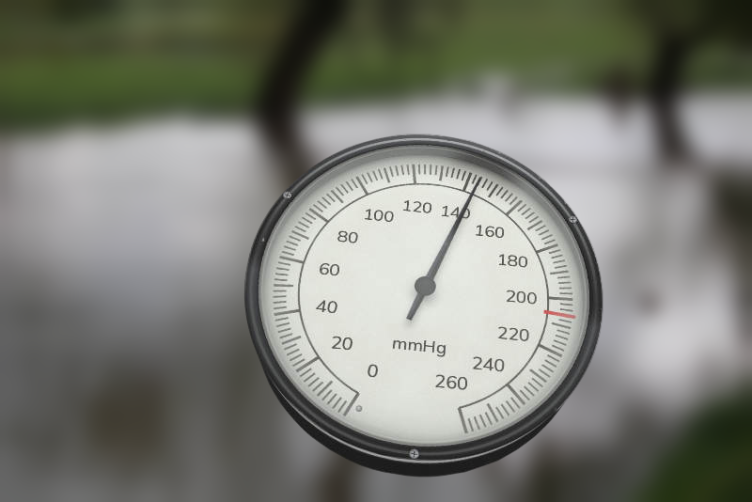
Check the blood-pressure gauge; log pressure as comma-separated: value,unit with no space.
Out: 144,mmHg
